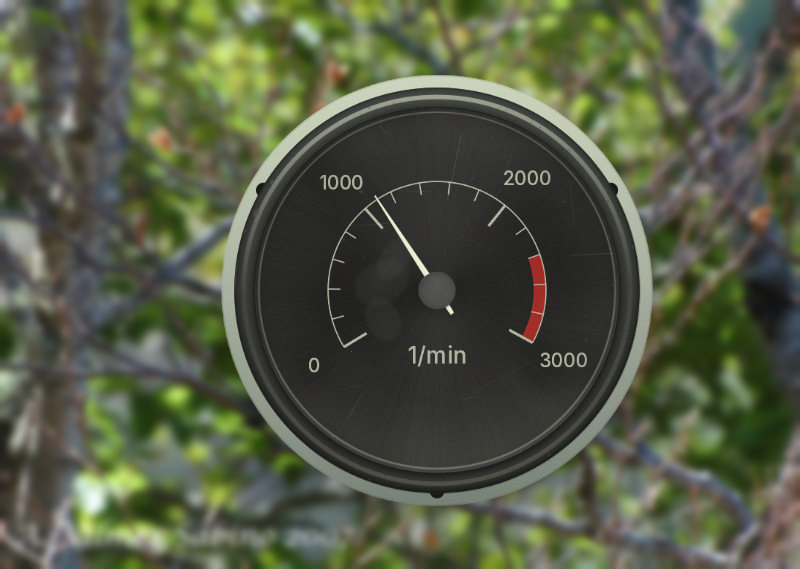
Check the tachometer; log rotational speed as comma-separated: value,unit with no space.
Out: 1100,rpm
